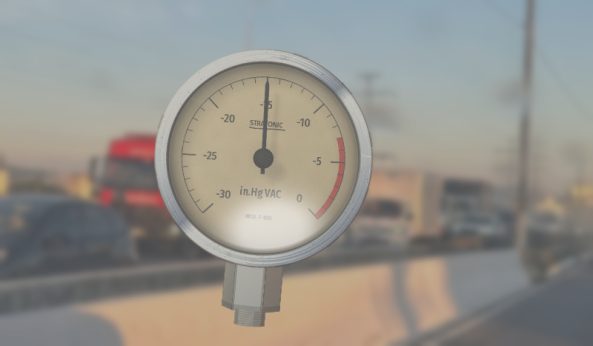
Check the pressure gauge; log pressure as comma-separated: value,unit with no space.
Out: -15,inHg
